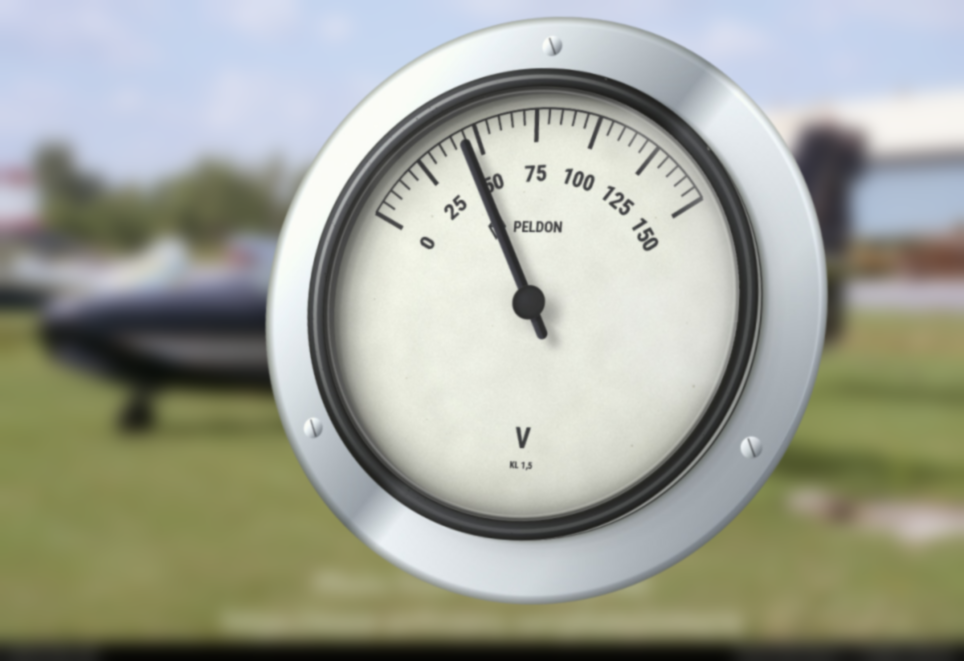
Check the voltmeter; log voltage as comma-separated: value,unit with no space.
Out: 45,V
